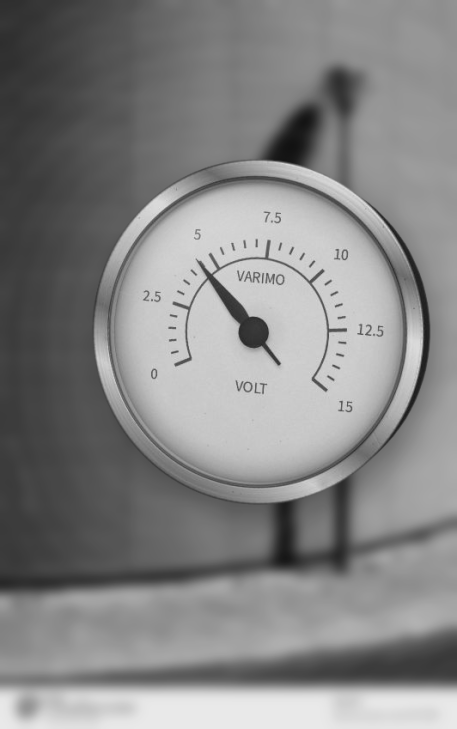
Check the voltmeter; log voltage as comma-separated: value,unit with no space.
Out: 4.5,V
